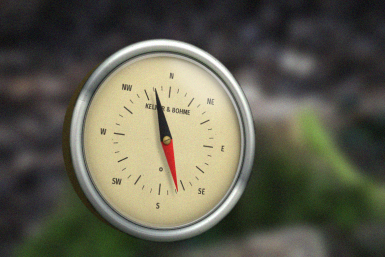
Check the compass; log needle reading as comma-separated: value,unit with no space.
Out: 160,°
